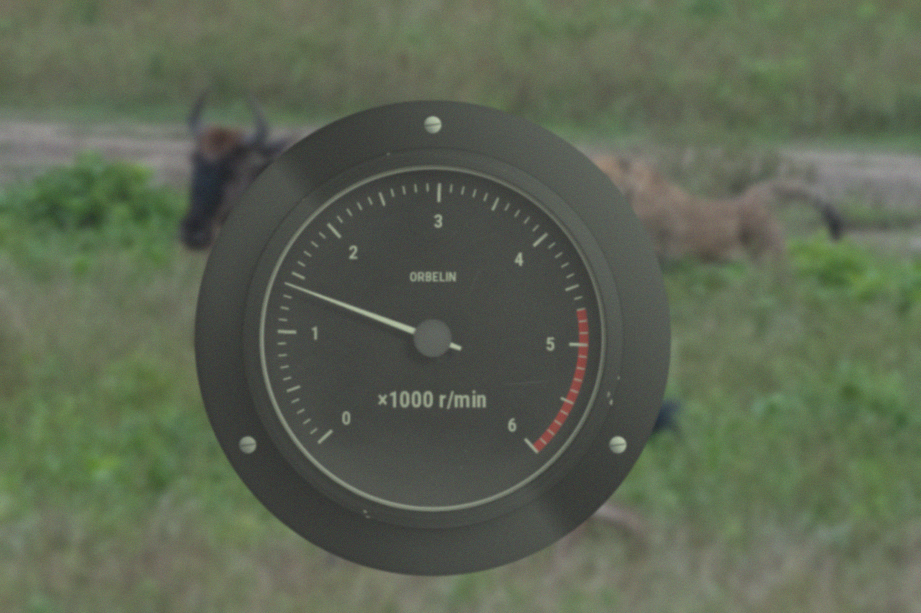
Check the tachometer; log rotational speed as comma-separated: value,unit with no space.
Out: 1400,rpm
